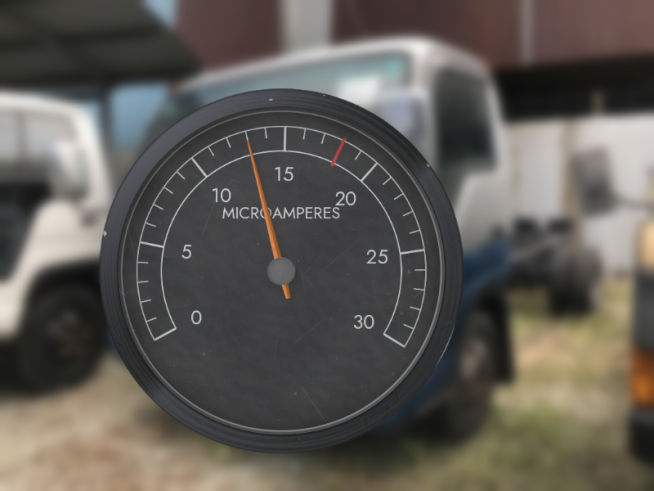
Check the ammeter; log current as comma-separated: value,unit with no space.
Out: 13,µA
